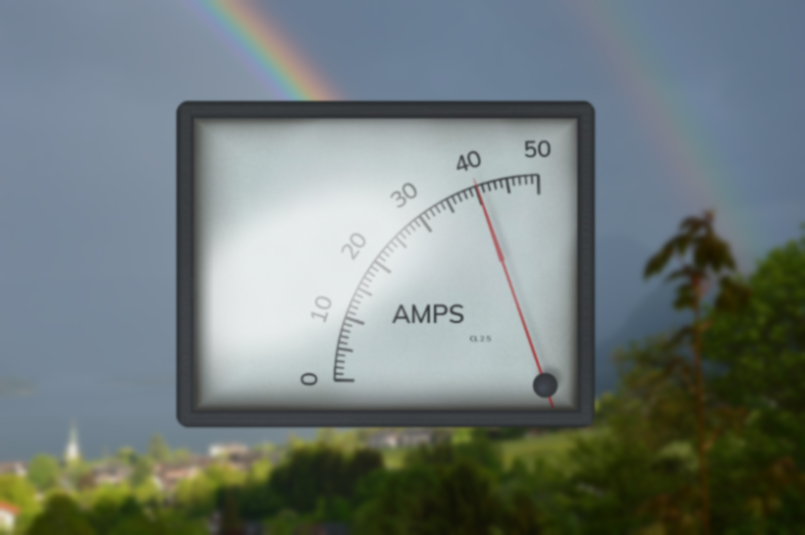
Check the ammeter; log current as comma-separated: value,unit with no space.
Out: 40,A
